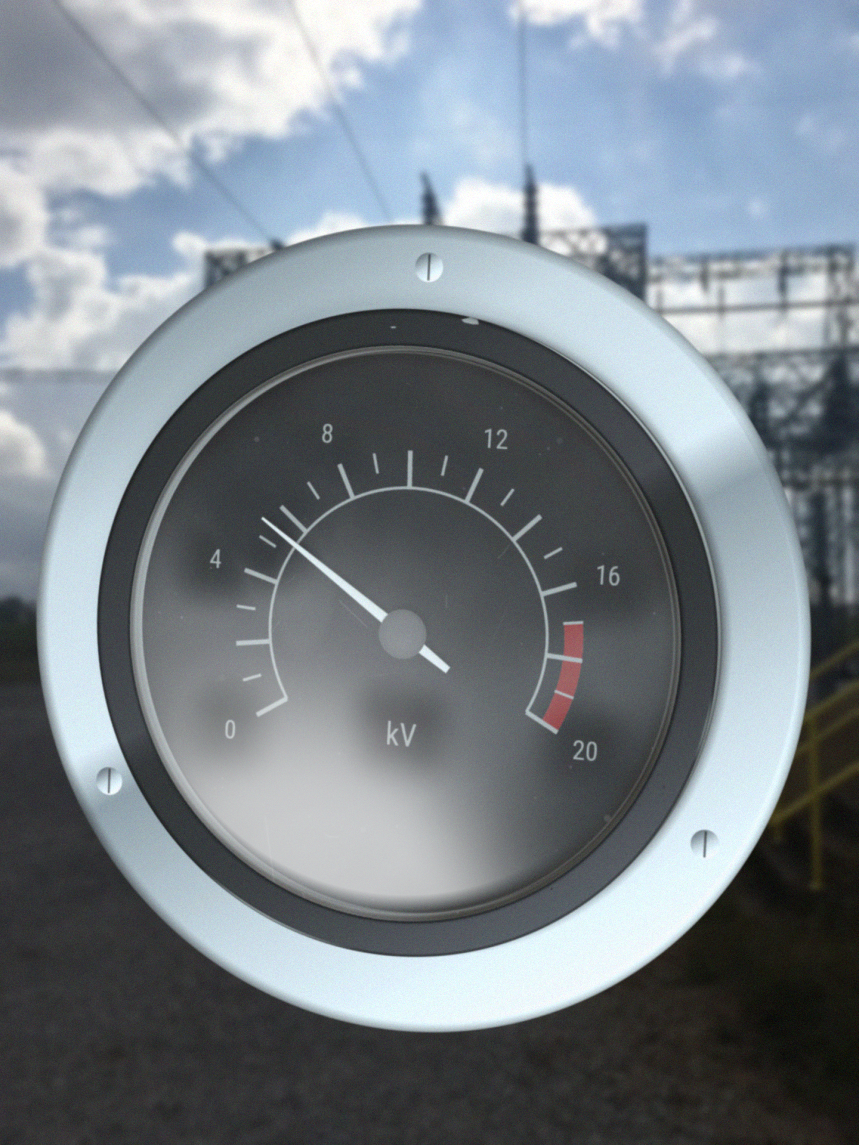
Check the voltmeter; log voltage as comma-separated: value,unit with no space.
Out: 5.5,kV
